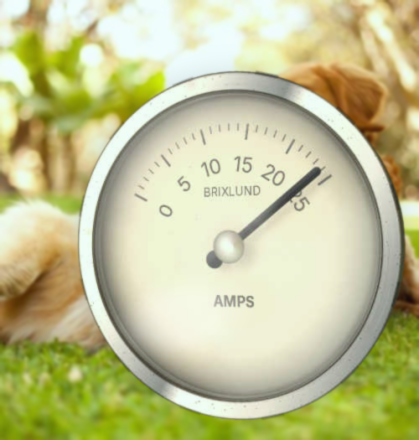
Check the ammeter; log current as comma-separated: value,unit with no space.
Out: 24,A
